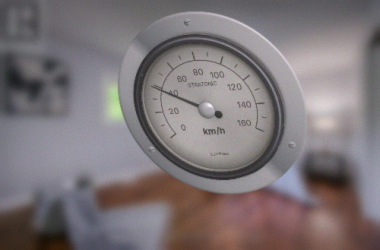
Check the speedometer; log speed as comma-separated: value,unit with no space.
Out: 40,km/h
